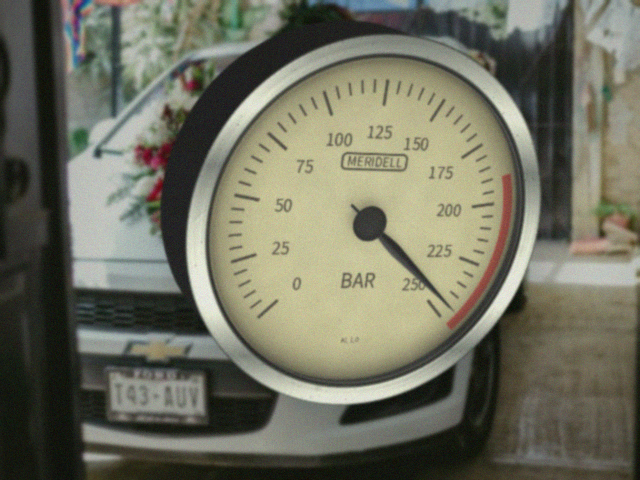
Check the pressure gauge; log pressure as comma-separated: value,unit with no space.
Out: 245,bar
